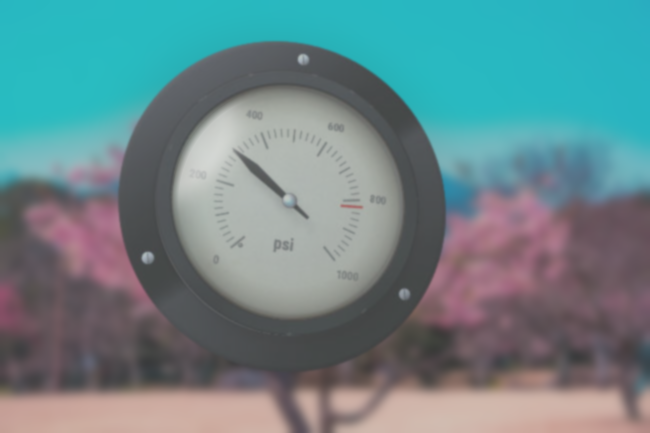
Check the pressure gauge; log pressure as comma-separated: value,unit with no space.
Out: 300,psi
